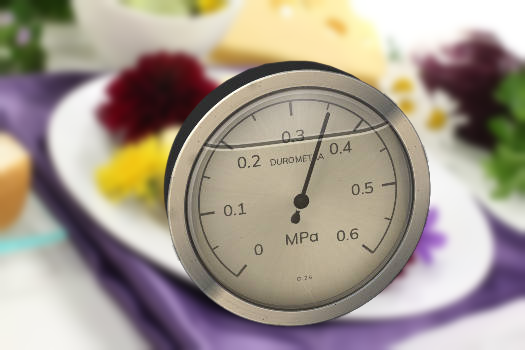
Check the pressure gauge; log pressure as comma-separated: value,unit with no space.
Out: 0.35,MPa
